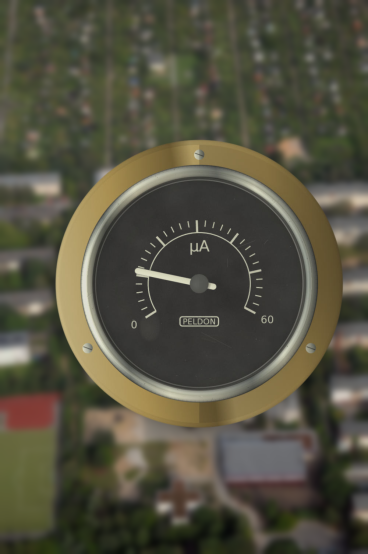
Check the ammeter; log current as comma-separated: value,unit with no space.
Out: 11,µA
